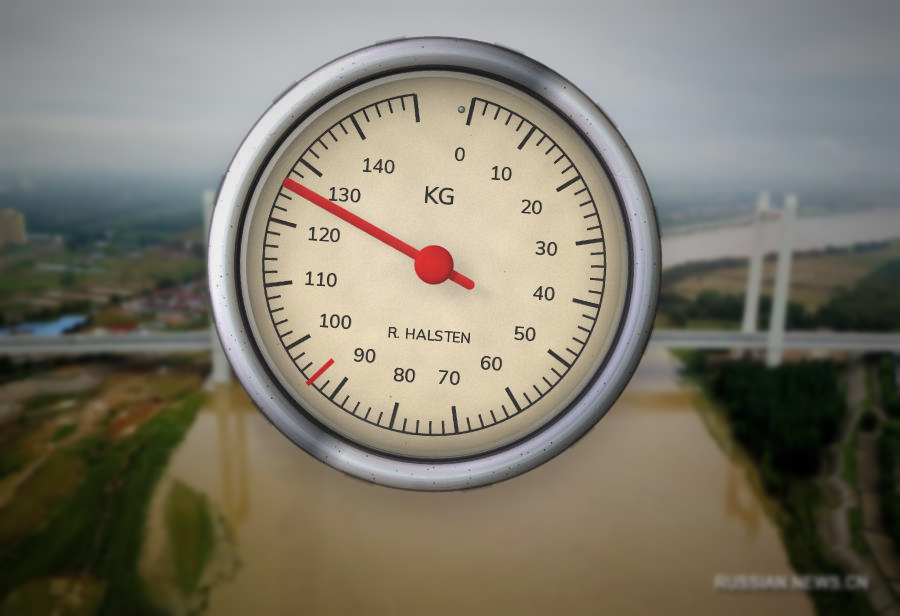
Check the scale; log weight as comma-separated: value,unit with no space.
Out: 126,kg
